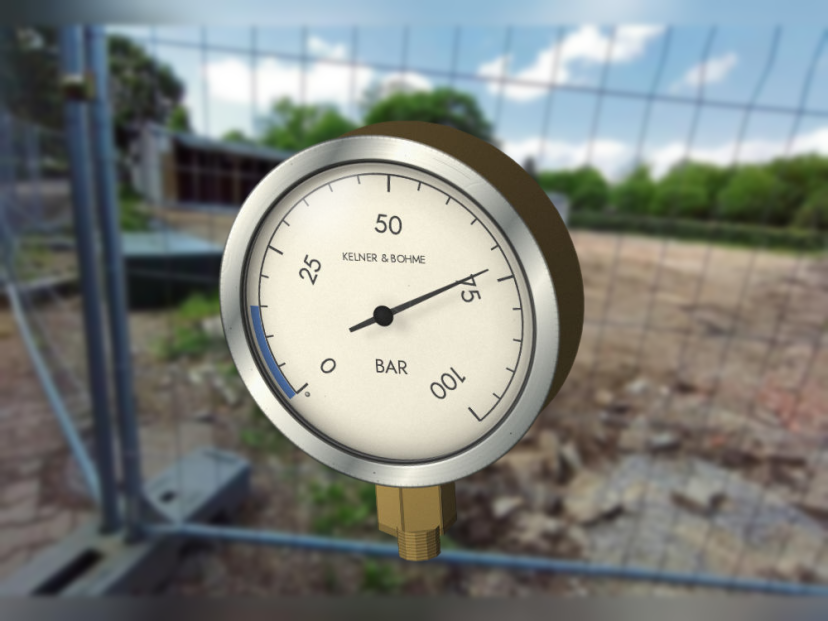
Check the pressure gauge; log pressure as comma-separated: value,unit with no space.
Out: 72.5,bar
